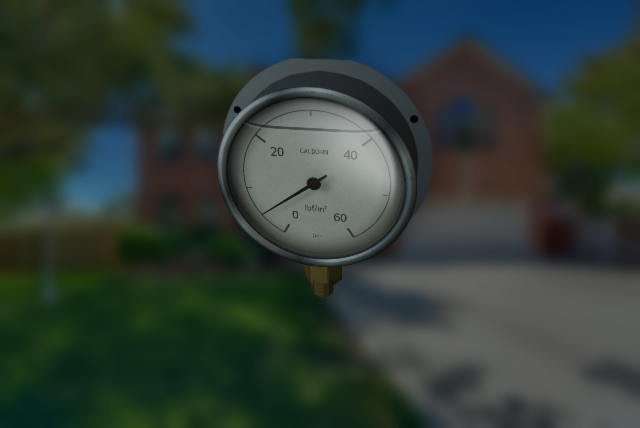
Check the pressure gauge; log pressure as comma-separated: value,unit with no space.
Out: 5,psi
